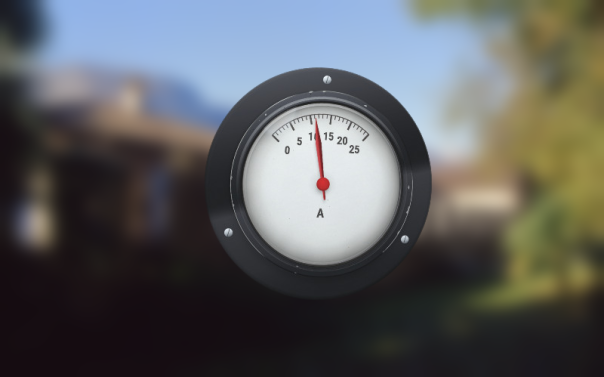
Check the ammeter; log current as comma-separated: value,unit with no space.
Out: 11,A
